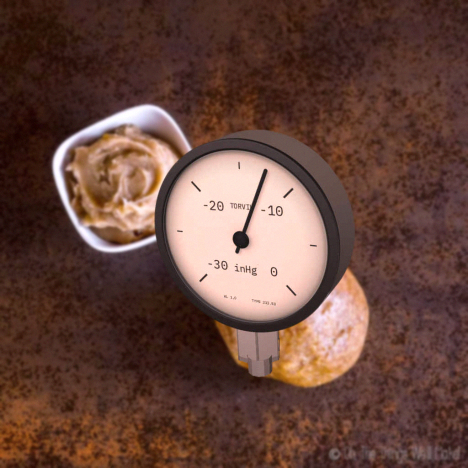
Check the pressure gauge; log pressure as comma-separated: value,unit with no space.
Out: -12.5,inHg
